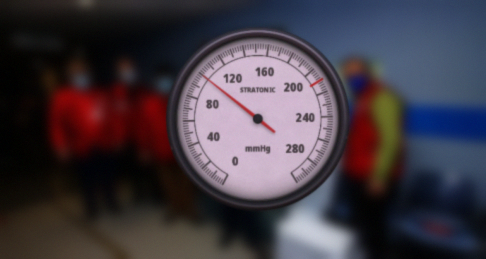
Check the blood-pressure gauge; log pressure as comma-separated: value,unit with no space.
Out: 100,mmHg
